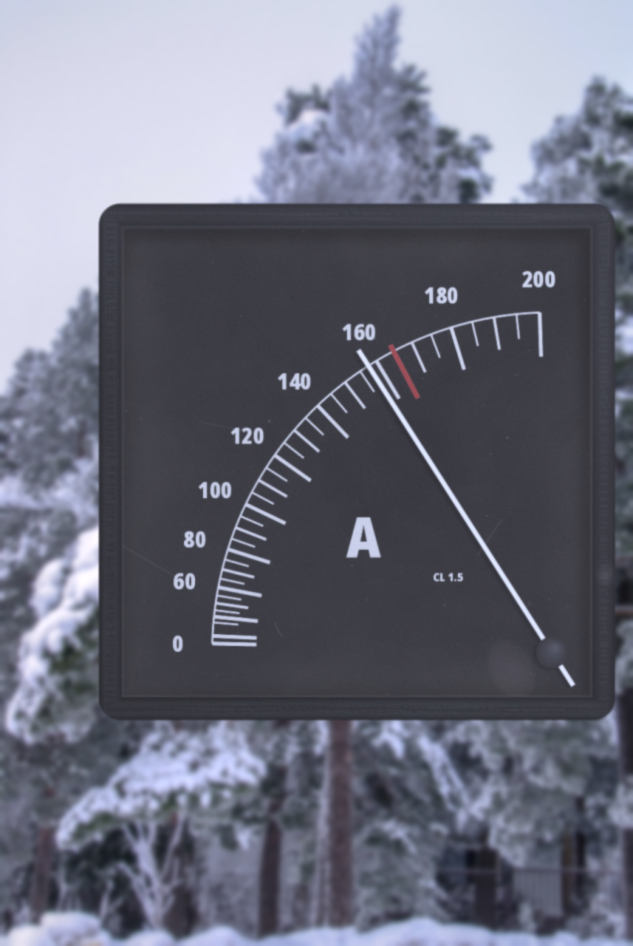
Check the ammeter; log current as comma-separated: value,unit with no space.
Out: 157.5,A
